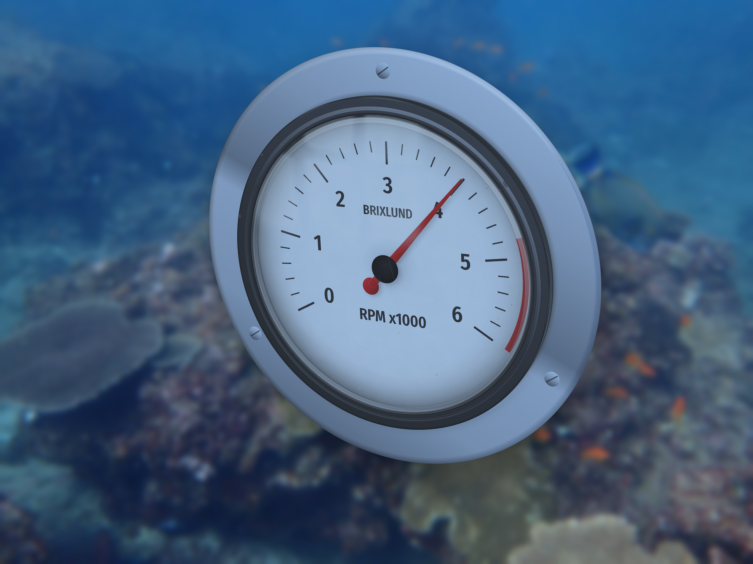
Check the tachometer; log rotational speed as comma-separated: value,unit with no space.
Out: 4000,rpm
